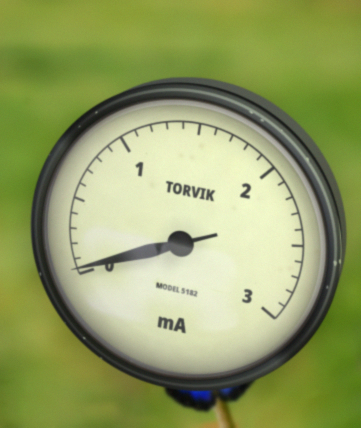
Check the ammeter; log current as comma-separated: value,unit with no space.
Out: 0.05,mA
